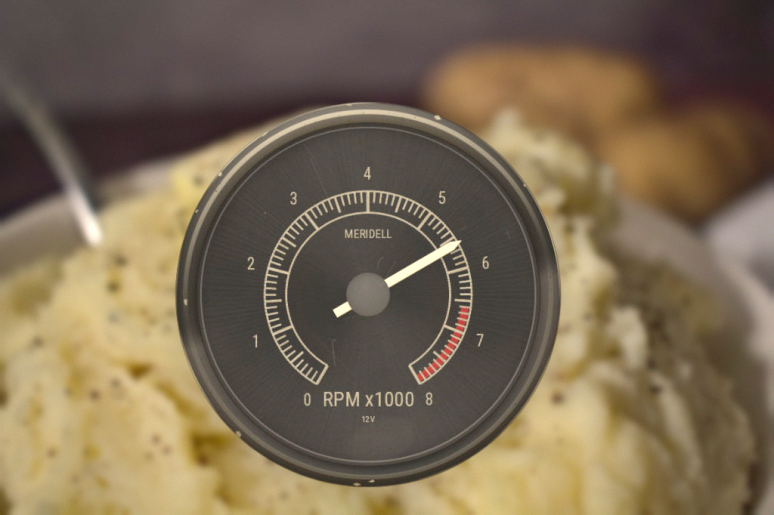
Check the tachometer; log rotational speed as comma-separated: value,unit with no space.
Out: 5600,rpm
